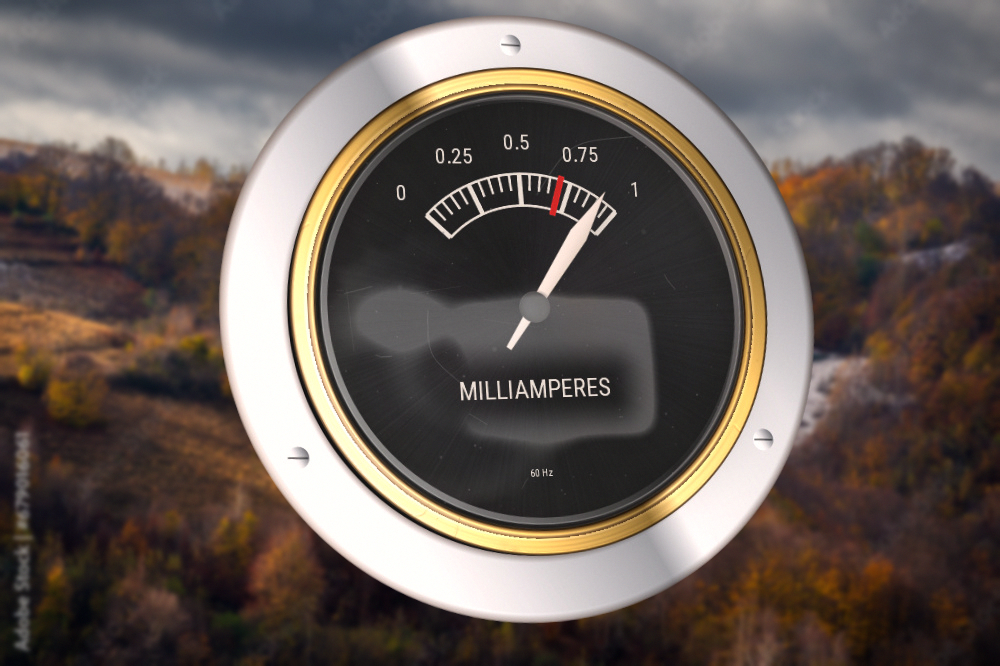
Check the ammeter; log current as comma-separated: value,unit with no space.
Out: 0.9,mA
